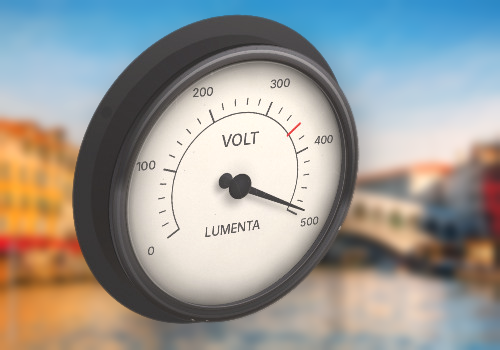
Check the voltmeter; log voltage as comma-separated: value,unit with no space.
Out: 490,V
